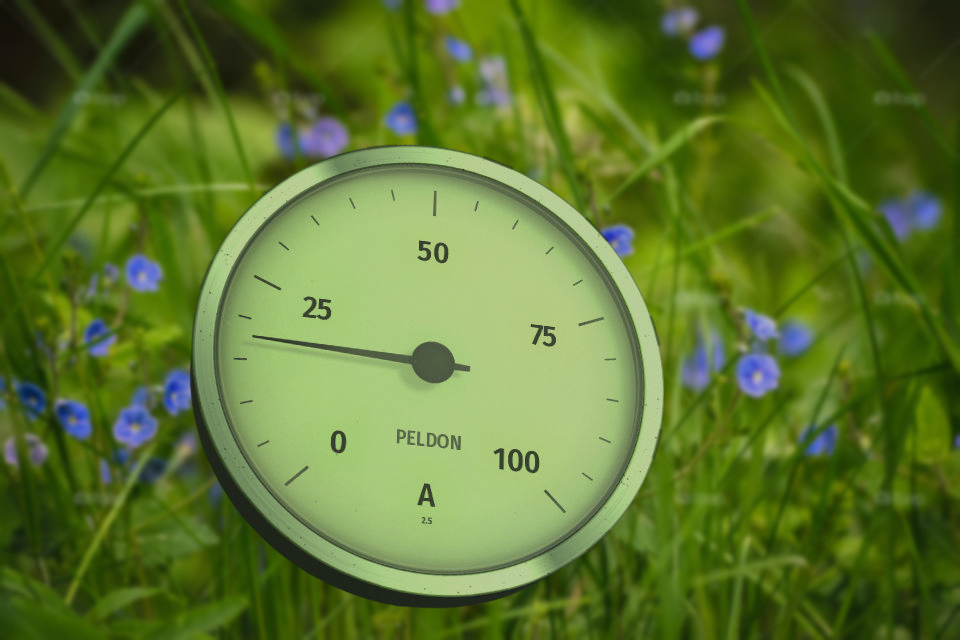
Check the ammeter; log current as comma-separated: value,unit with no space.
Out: 17.5,A
